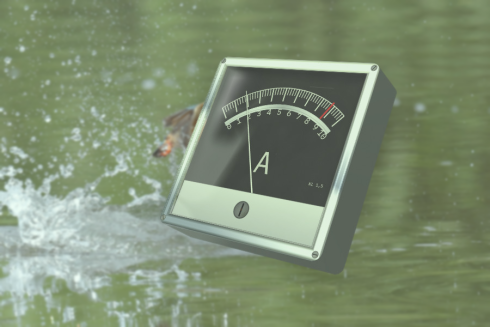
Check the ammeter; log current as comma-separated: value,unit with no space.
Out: 2,A
